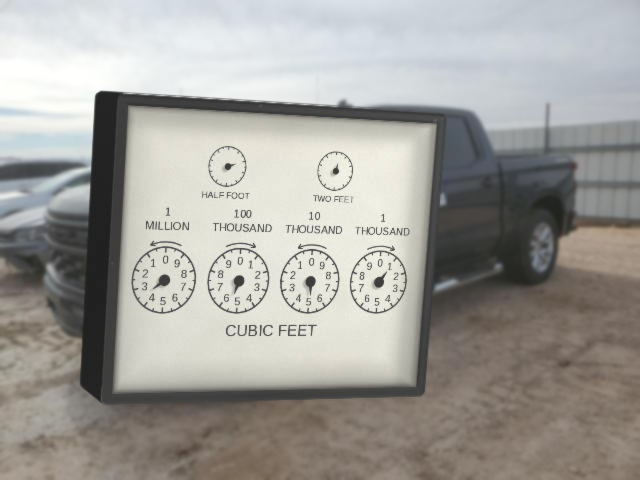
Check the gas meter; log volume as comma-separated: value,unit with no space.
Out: 355100,ft³
